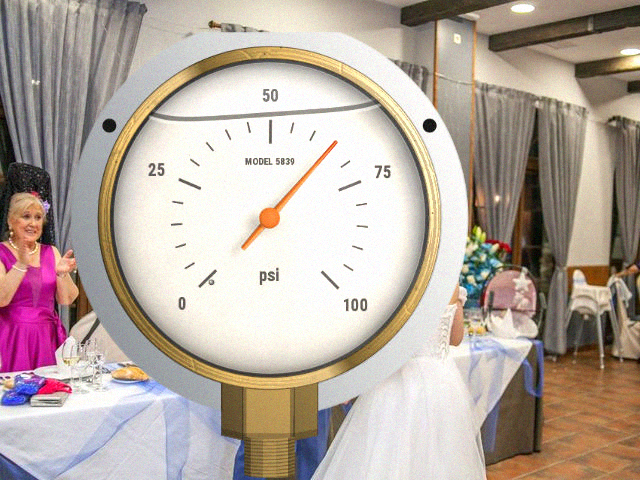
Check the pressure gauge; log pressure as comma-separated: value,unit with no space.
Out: 65,psi
